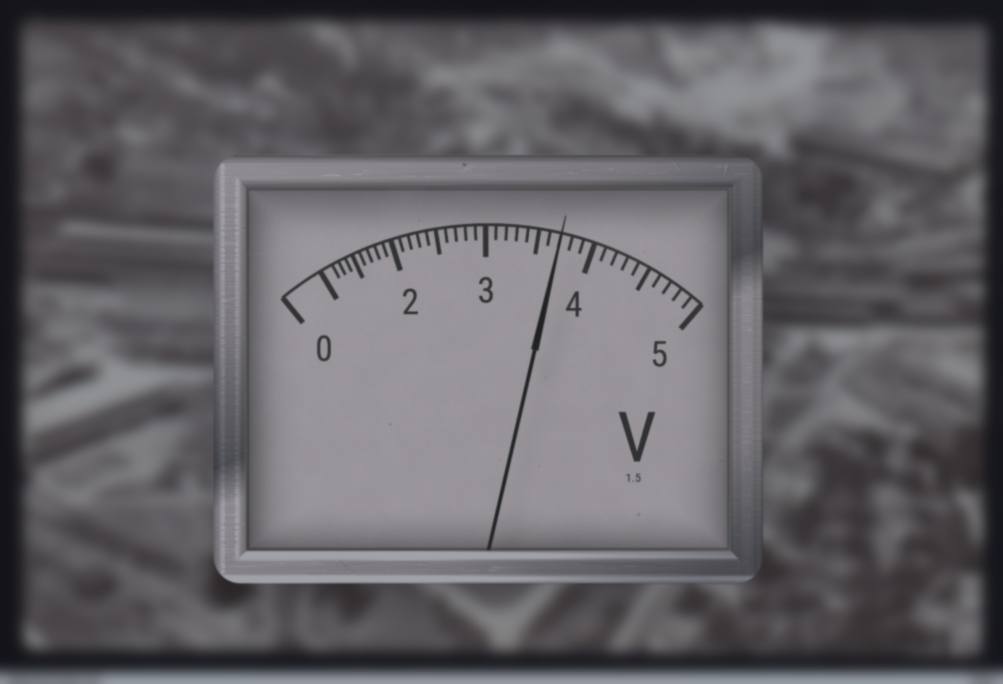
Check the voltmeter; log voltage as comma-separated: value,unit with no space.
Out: 3.7,V
